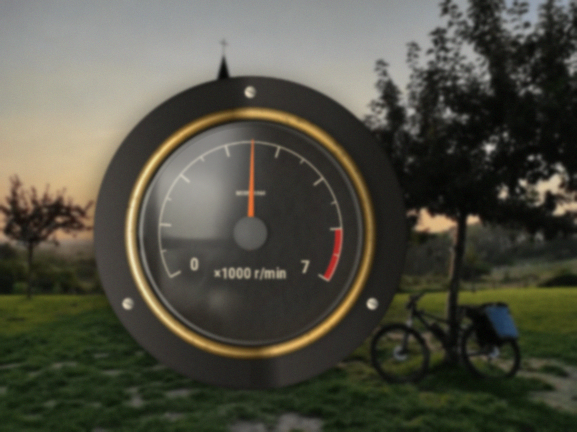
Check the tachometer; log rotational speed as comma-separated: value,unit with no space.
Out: 3500,rpm
